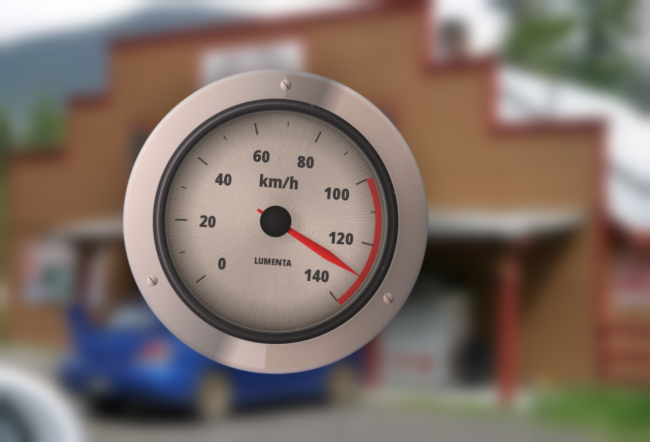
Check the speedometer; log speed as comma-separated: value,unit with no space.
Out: 130,km/h
